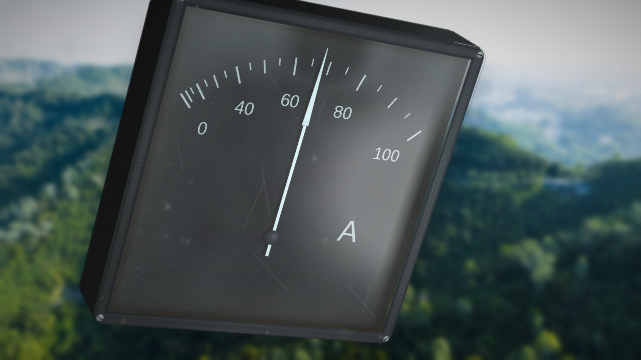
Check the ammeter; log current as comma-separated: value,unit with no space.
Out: 67.5,A
